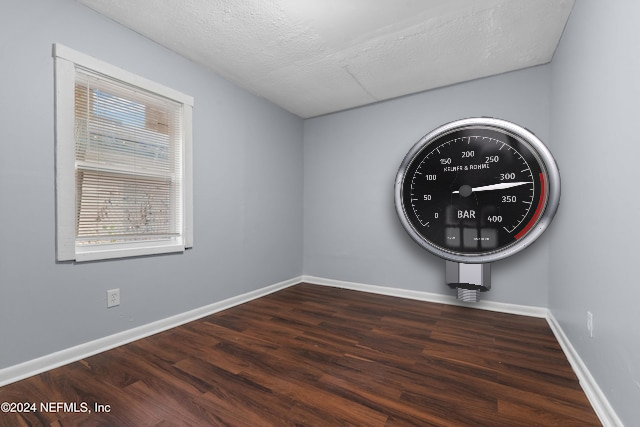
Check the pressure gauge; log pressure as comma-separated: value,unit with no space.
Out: 320,bar
